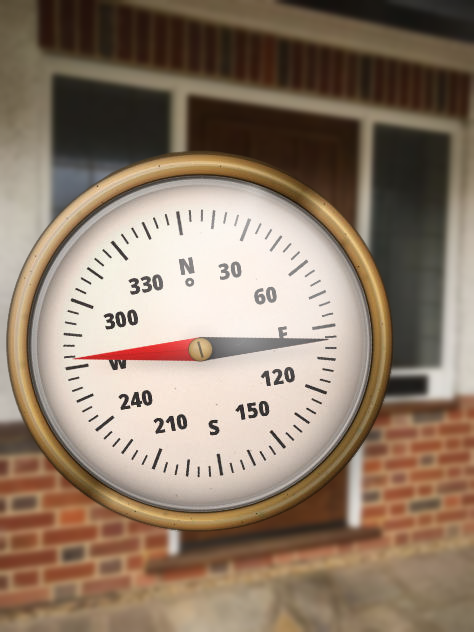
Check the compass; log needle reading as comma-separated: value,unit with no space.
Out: 275,°
